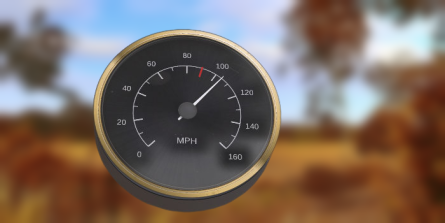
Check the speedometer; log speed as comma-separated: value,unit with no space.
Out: 105,mph
